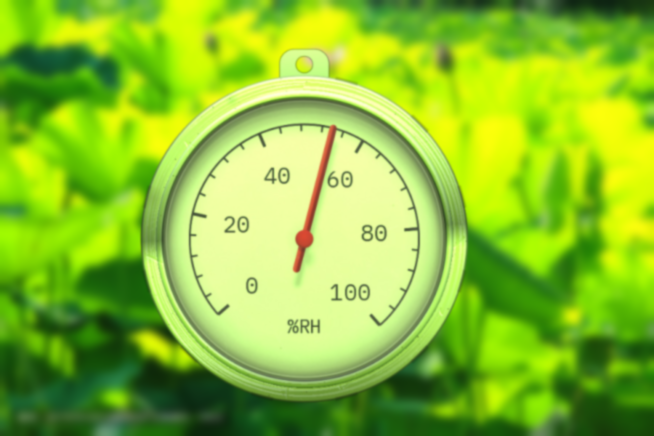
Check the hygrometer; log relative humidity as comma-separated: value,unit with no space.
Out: 54,%
